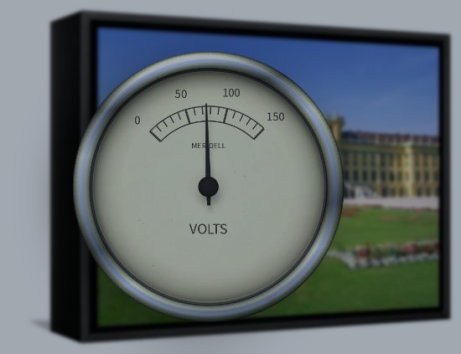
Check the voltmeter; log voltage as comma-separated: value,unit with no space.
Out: 75,V
